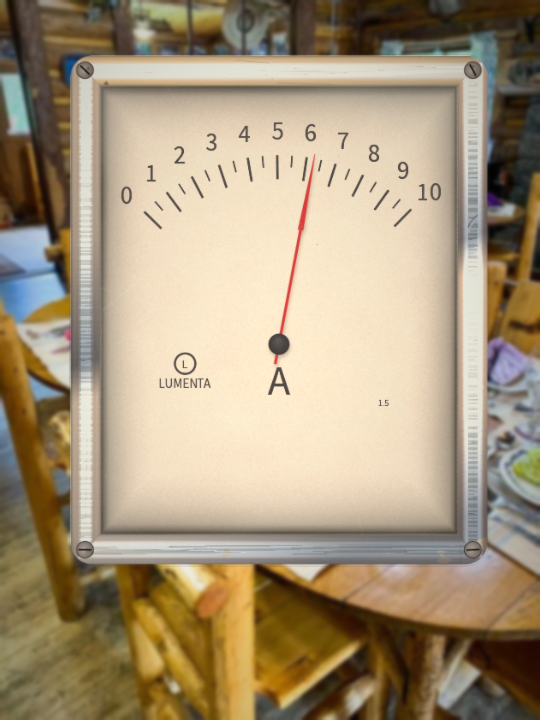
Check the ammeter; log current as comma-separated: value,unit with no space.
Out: 6.25,A
